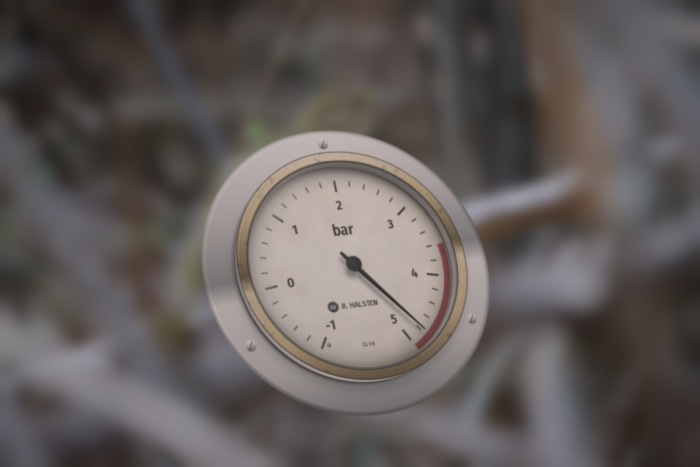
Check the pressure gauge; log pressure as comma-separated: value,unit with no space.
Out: 4.8,bar
